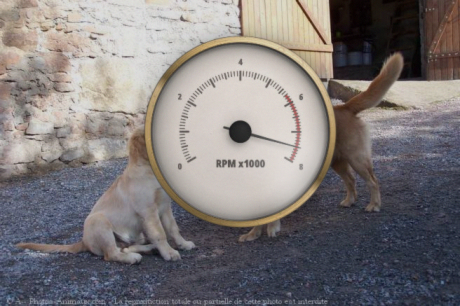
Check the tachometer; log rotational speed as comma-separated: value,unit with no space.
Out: 7500,rpm
